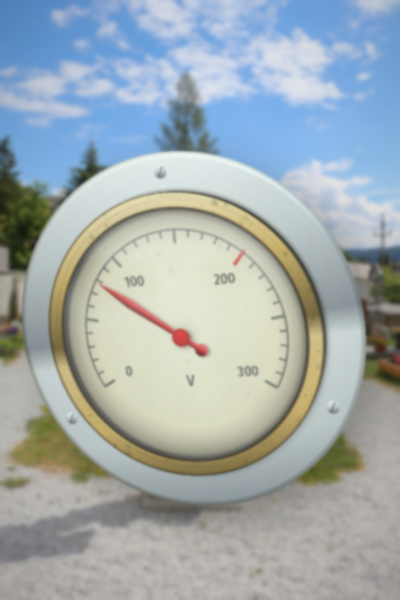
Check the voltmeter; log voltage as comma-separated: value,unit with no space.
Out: 80,V
